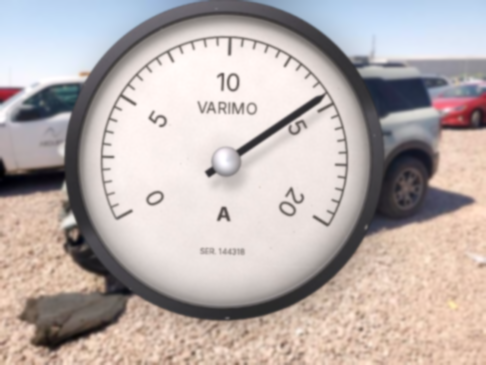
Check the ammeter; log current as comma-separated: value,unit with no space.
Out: 14.5,A
